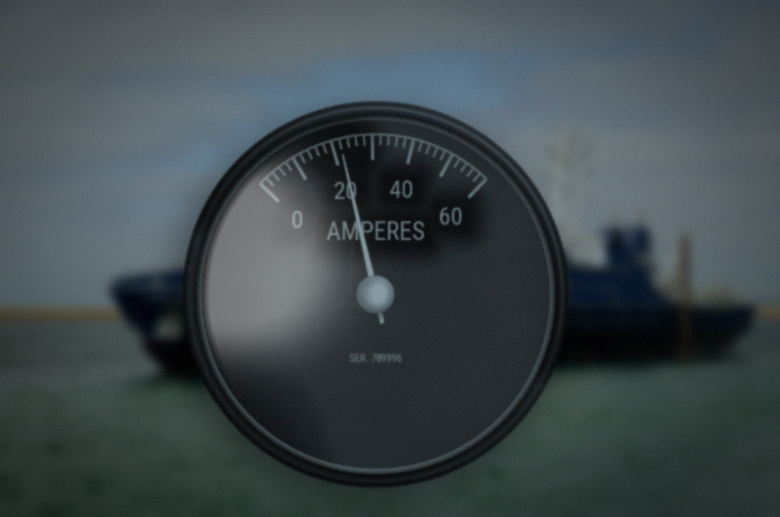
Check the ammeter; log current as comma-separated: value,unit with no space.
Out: 22,A
